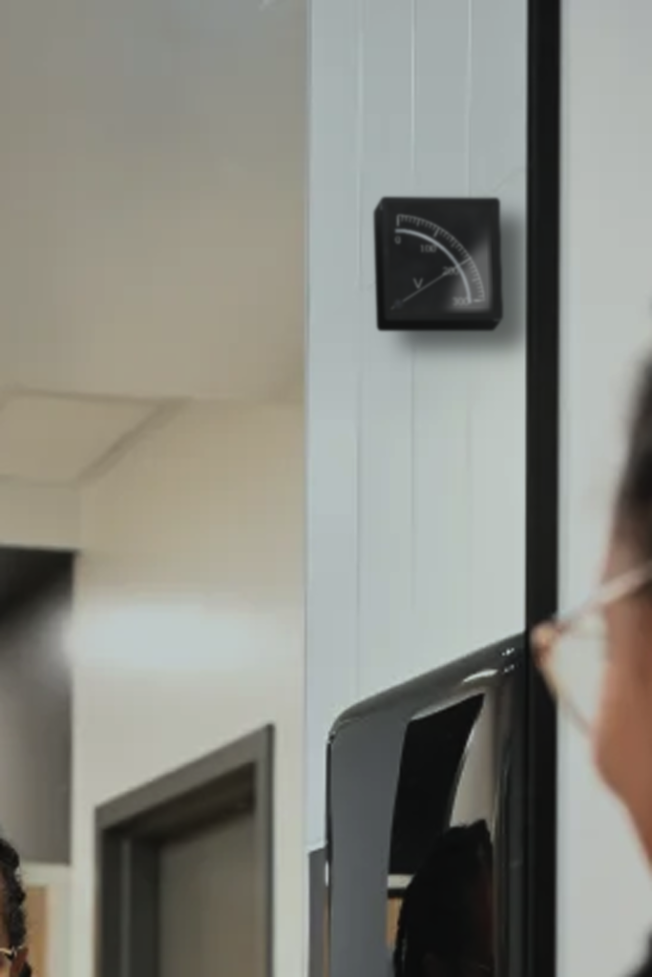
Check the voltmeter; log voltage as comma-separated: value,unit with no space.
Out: 200,V
